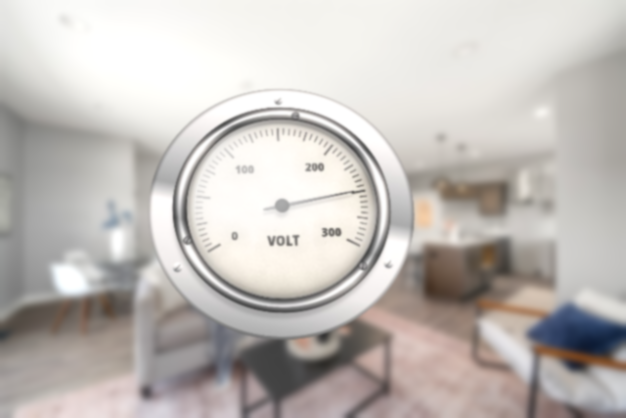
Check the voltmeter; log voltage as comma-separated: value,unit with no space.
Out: 250,V
